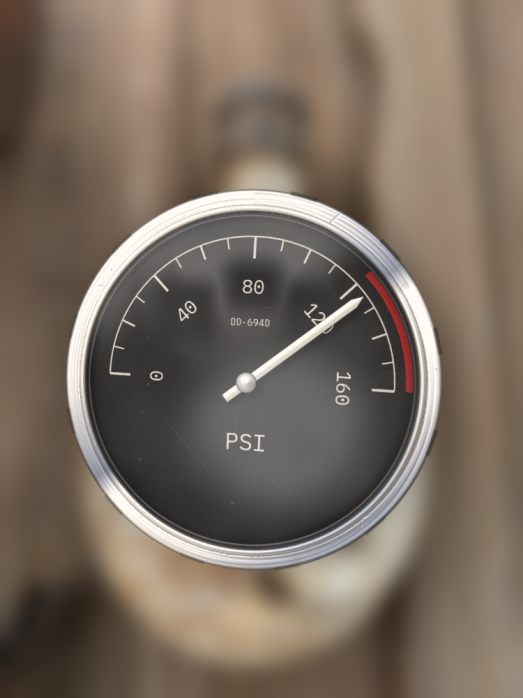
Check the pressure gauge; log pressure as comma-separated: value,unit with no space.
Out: 125,psi
